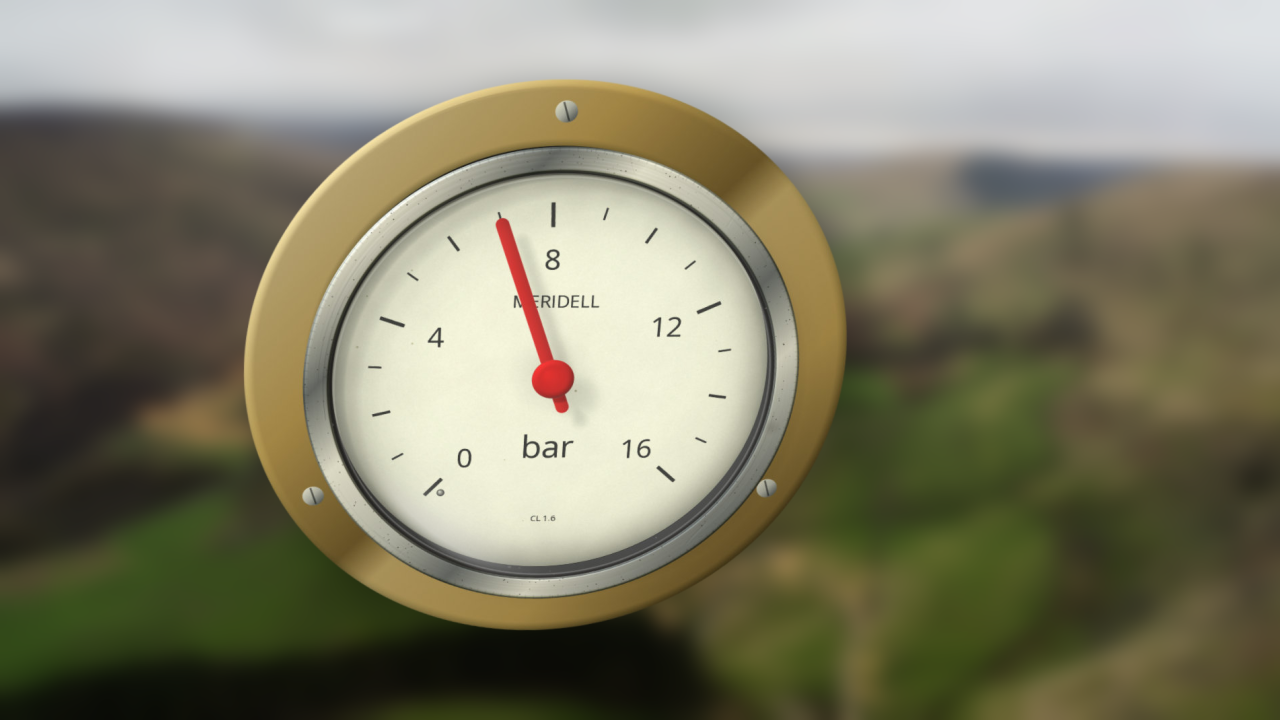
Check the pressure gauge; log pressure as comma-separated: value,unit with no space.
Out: 7,bar
